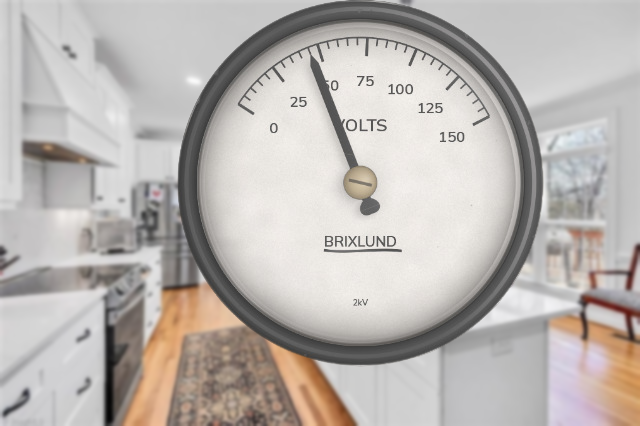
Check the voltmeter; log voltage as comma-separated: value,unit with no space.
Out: 45,V
